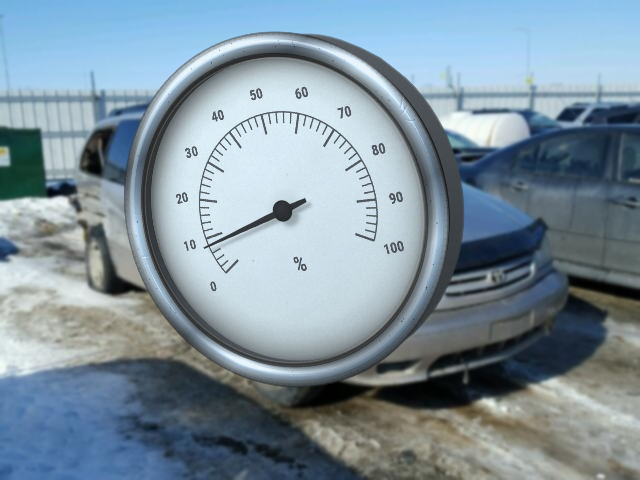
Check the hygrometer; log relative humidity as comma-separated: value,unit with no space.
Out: 8,%
